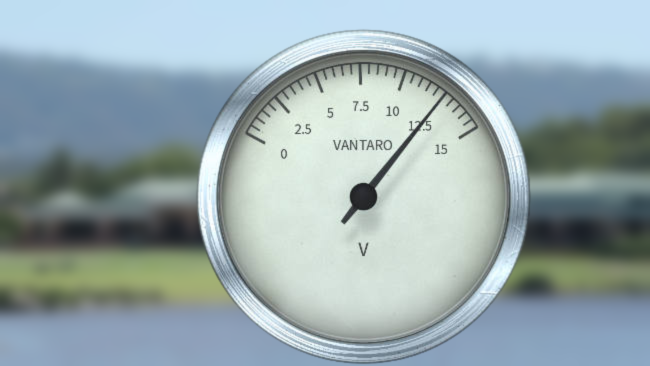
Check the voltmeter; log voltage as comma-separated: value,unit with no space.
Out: 12.5,V
